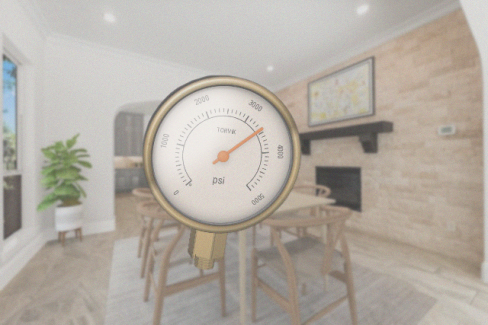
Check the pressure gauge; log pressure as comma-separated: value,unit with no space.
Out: 3400,psi
